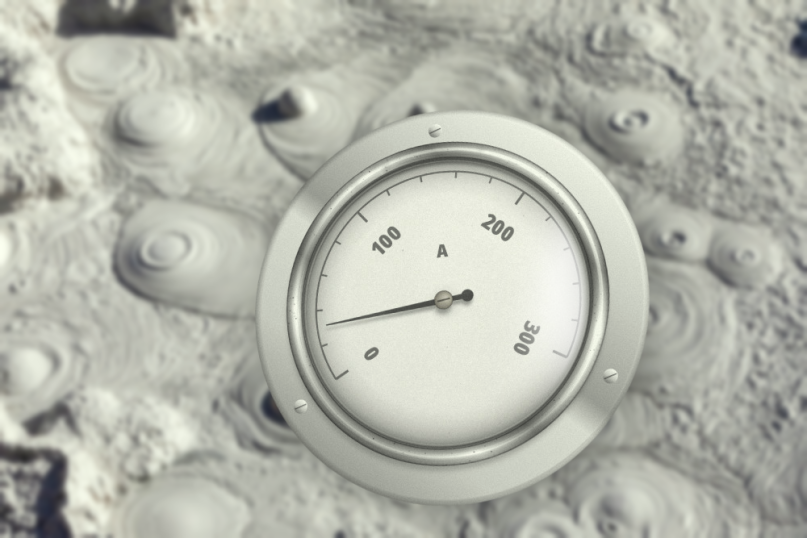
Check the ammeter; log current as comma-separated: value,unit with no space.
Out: 30,A
